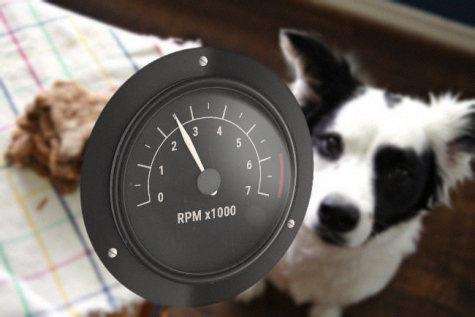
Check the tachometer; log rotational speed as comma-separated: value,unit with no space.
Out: 2500,rpm
